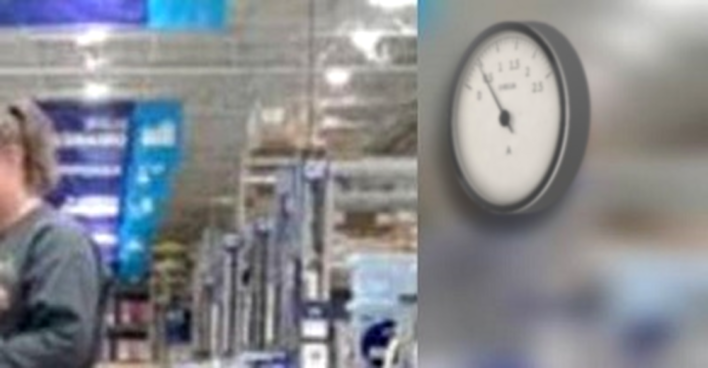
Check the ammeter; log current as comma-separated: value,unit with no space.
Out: 0.5,A
